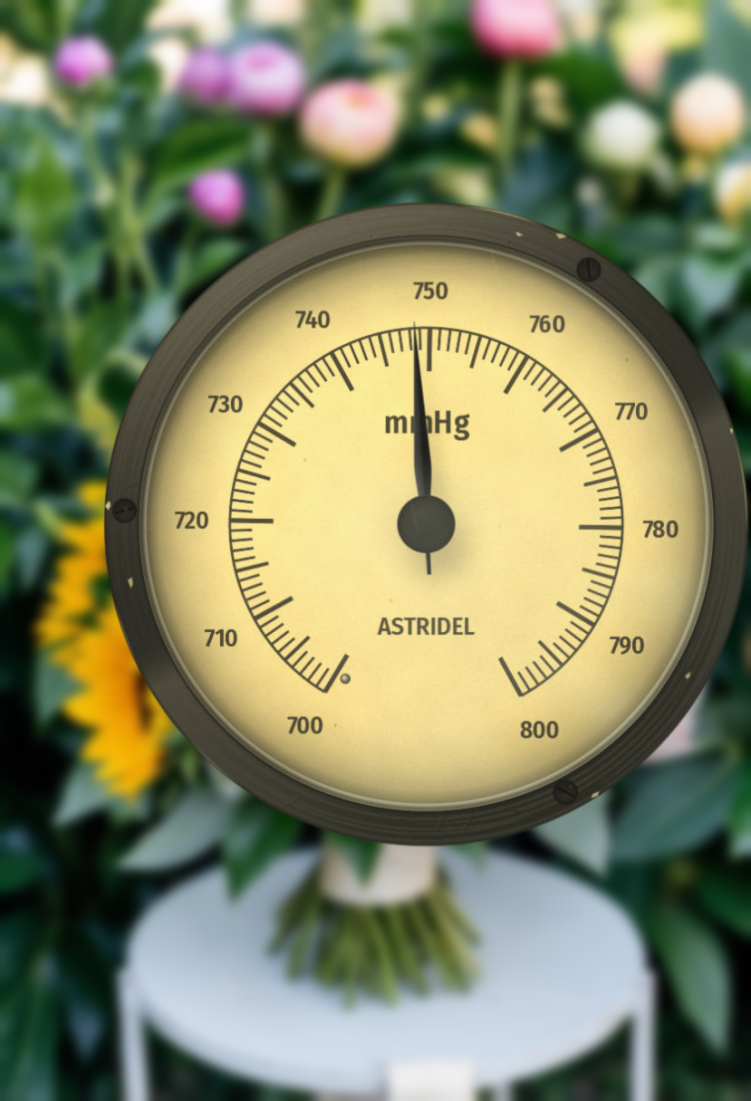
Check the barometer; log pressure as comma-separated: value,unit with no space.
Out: 748.5,mmHg
